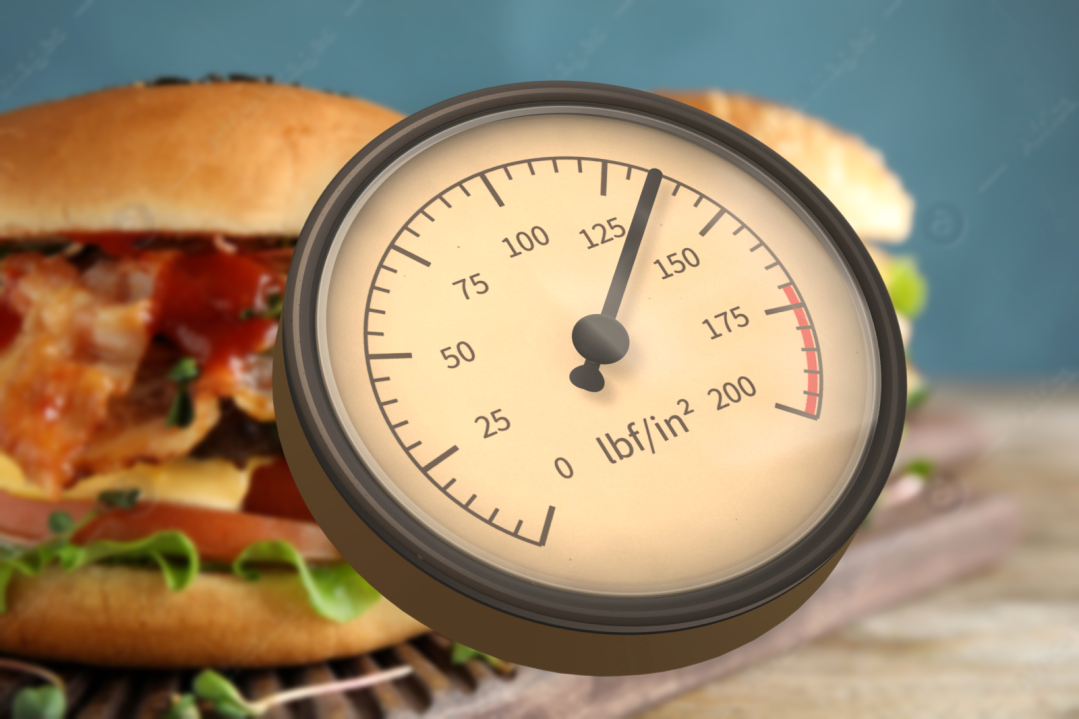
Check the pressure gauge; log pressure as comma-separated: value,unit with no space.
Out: 135,psi
